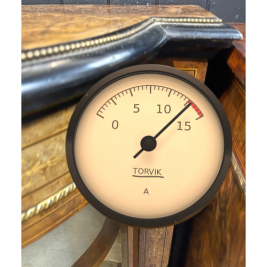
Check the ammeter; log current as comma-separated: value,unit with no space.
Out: 13,A
